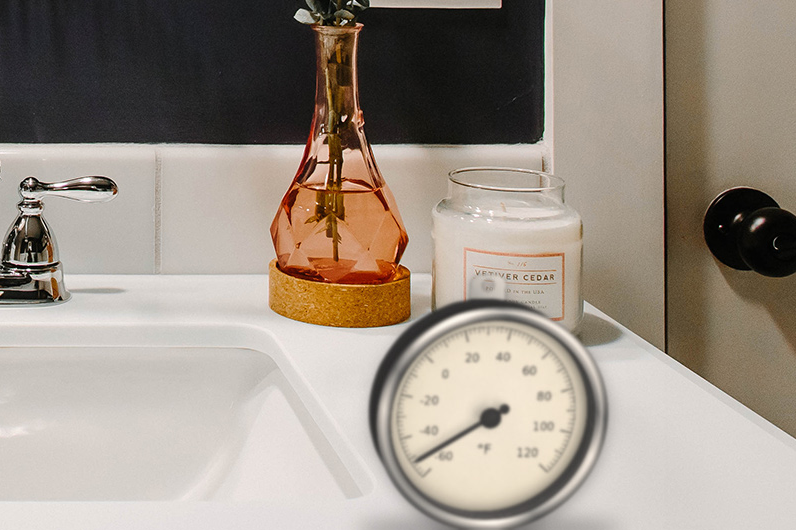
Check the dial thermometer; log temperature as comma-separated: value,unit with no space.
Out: -50,°F
